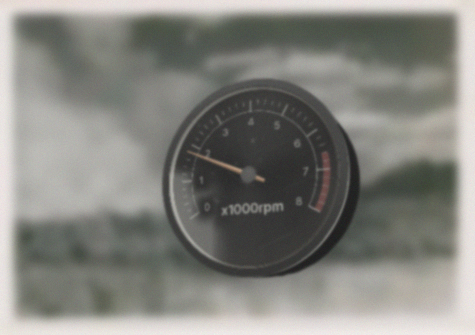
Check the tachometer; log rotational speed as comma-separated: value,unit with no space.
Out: 1800,rpm
